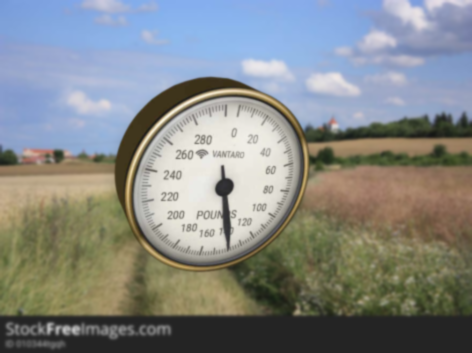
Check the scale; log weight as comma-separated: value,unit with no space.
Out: 140,lb
